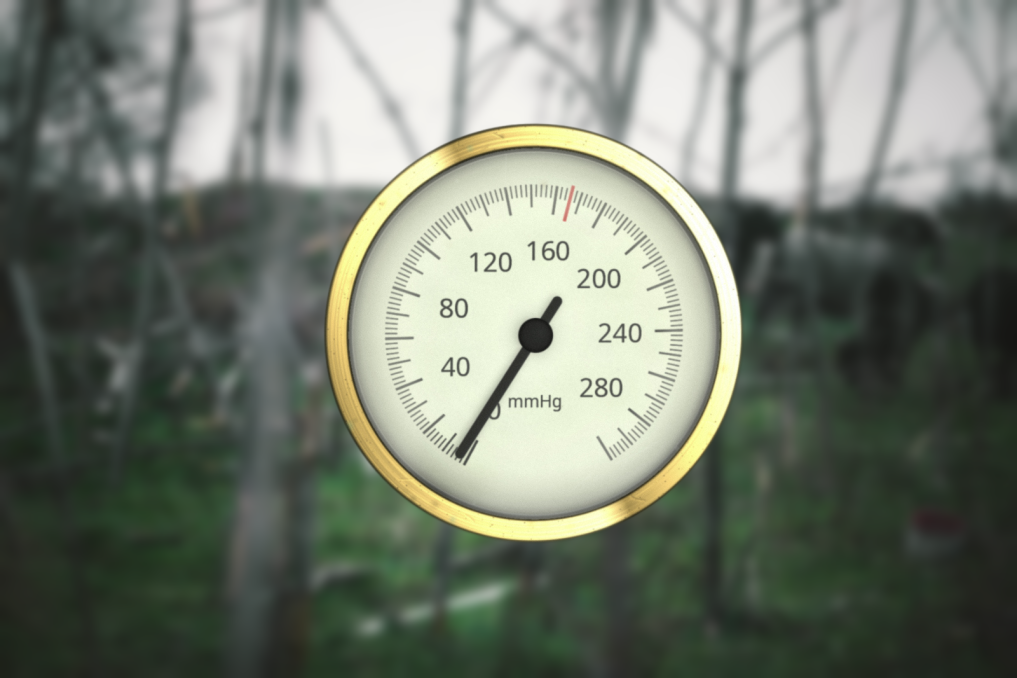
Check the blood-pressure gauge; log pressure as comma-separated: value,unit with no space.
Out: 4,mmHg
